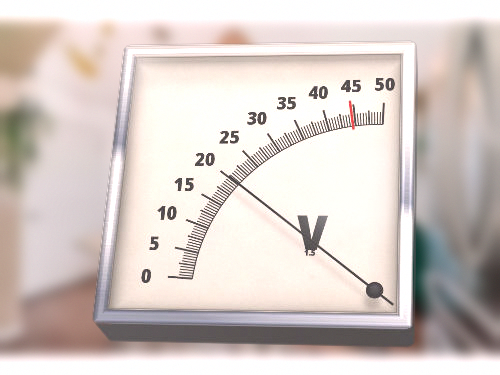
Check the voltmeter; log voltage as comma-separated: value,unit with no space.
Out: 20,V
